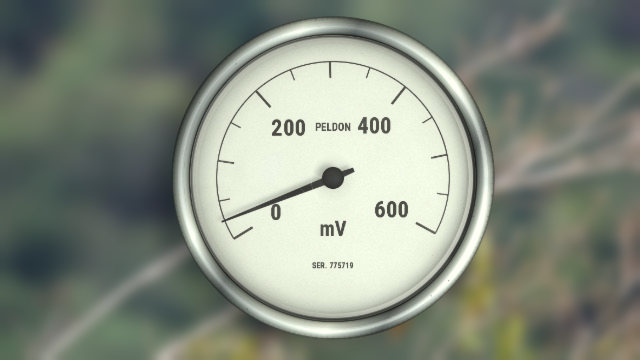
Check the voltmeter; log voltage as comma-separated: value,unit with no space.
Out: 25,mV
